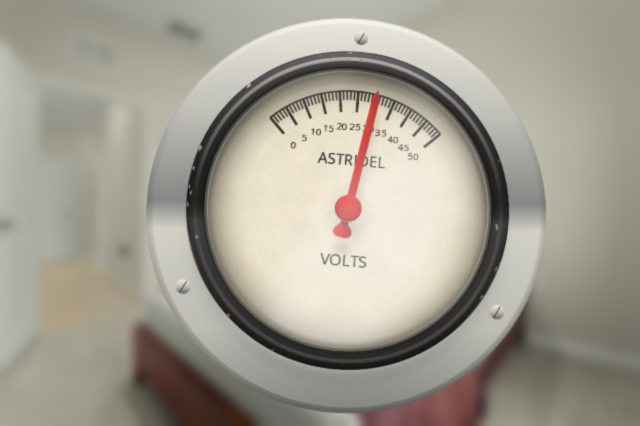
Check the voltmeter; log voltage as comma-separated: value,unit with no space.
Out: 30,V
